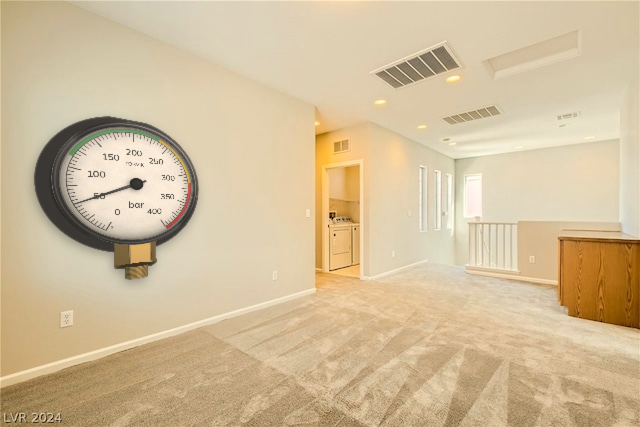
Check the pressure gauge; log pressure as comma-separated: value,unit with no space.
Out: 50,bar
